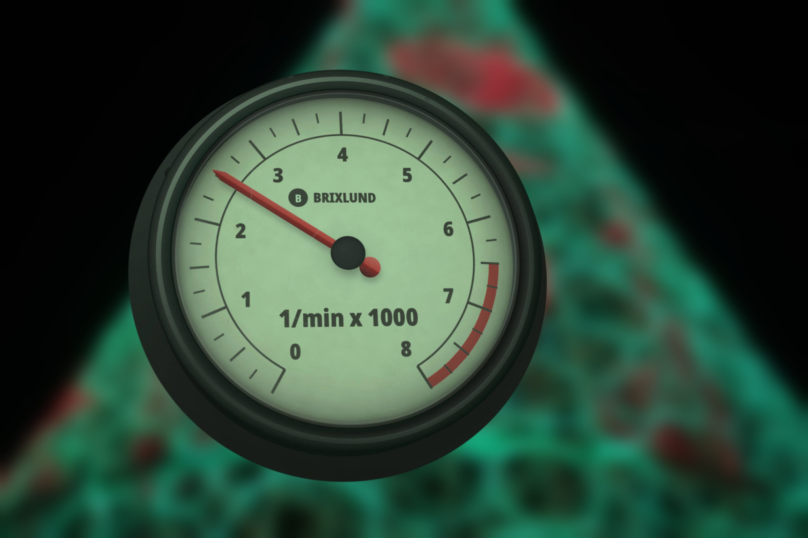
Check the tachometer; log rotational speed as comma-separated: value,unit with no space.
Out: 2500,rpm
